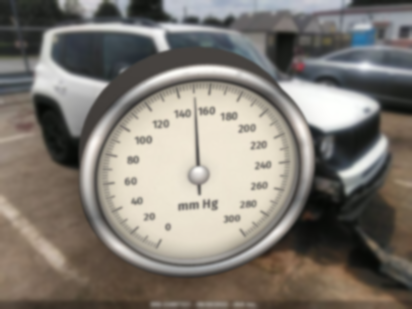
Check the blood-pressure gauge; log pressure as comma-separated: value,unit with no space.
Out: 150,mmHg
